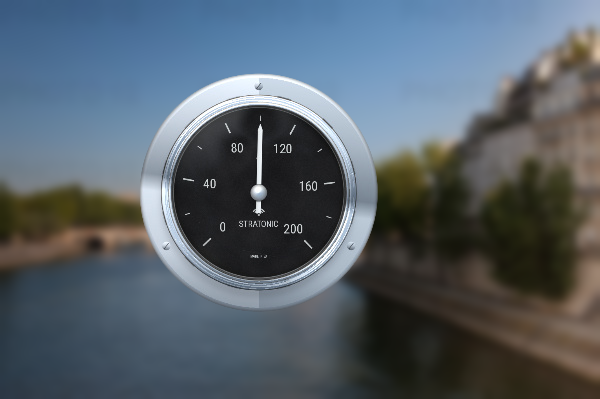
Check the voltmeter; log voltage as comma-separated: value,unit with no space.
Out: 100,V
